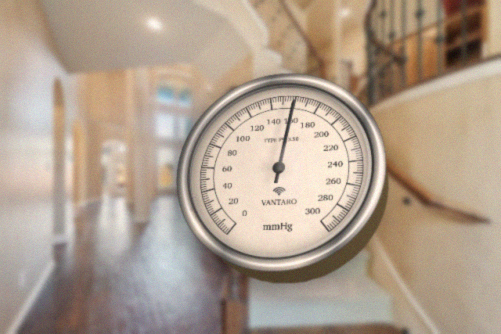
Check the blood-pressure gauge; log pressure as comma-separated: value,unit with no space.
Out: 160,mmHg
